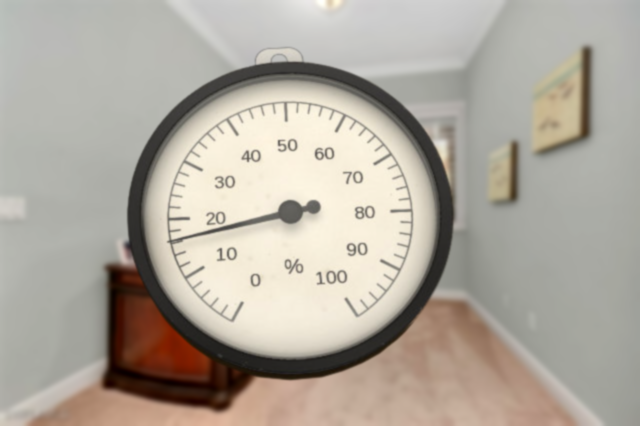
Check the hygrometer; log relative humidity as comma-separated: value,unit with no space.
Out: 16,%
